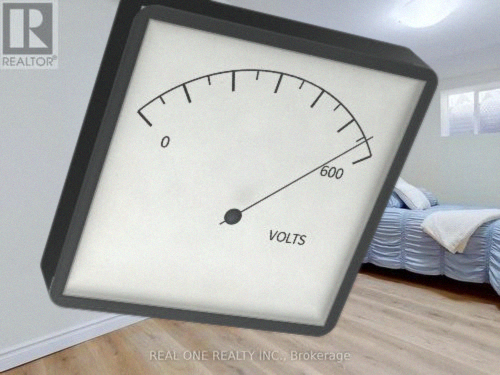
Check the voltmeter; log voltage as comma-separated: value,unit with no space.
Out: 550,V
